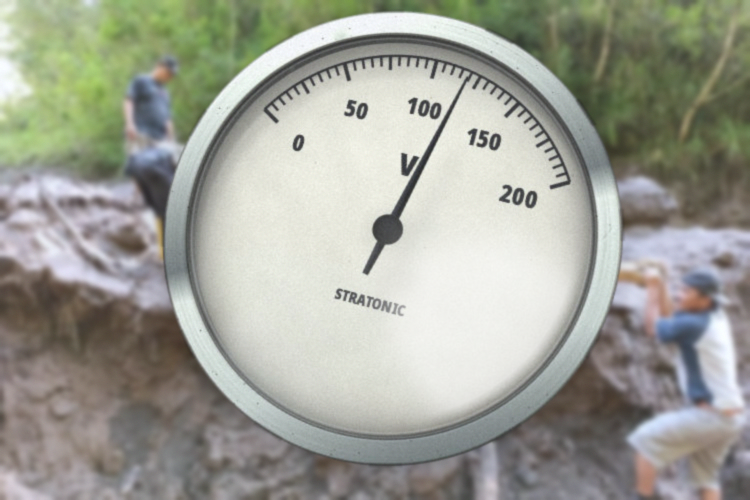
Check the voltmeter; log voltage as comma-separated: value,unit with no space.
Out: 120,V
